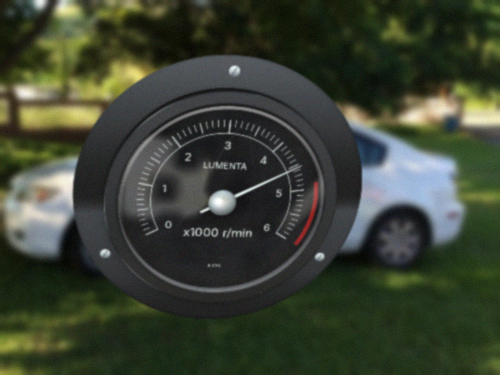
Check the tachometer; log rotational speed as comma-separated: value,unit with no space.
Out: 4500,rpm
